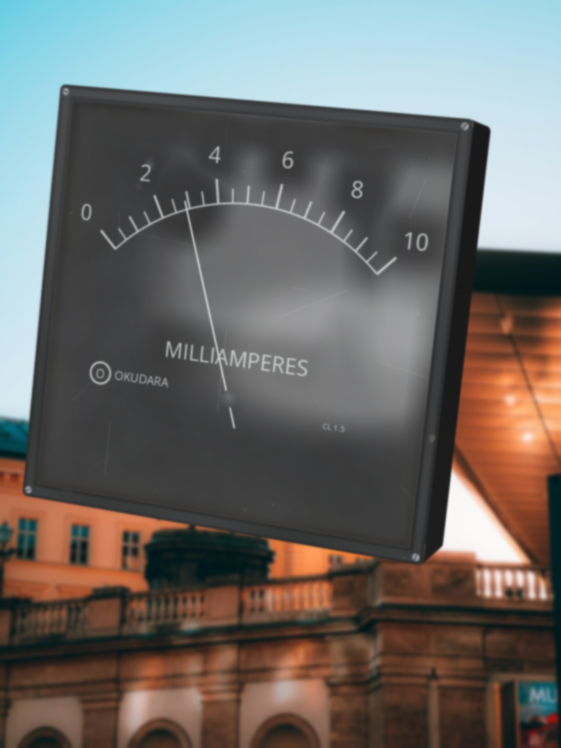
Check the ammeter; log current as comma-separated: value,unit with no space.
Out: 3,mA
